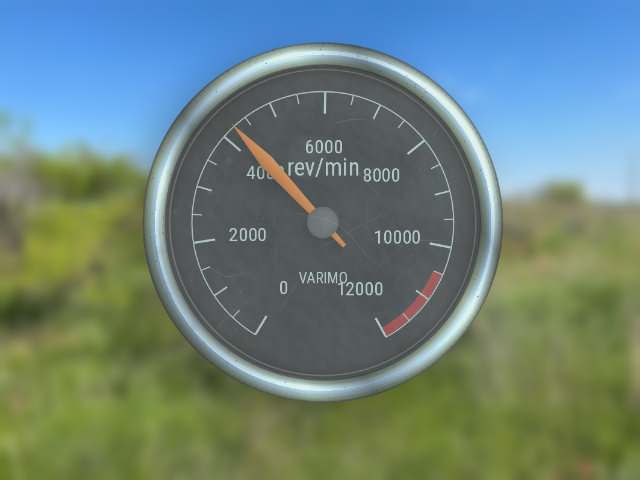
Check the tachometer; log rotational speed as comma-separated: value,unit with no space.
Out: 4250,rpm
